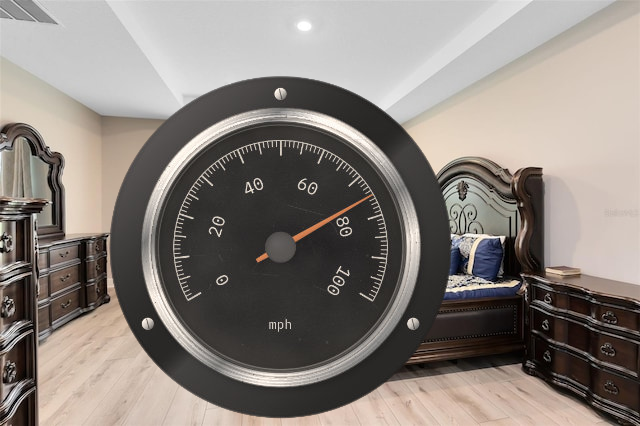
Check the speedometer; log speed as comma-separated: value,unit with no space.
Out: 75,mph
